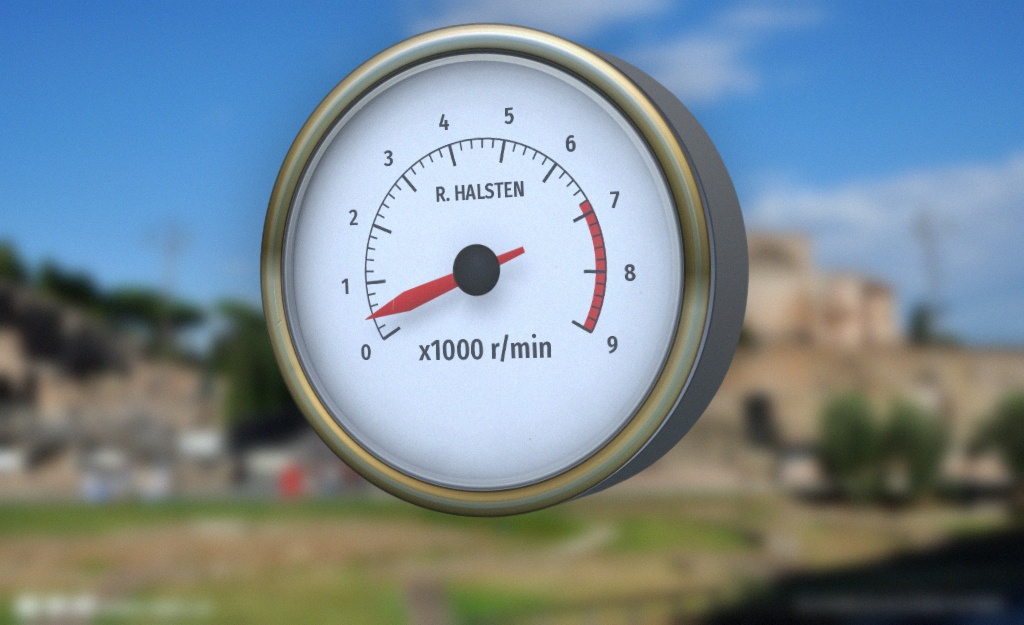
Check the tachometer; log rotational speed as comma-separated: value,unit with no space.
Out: 400,rpm
